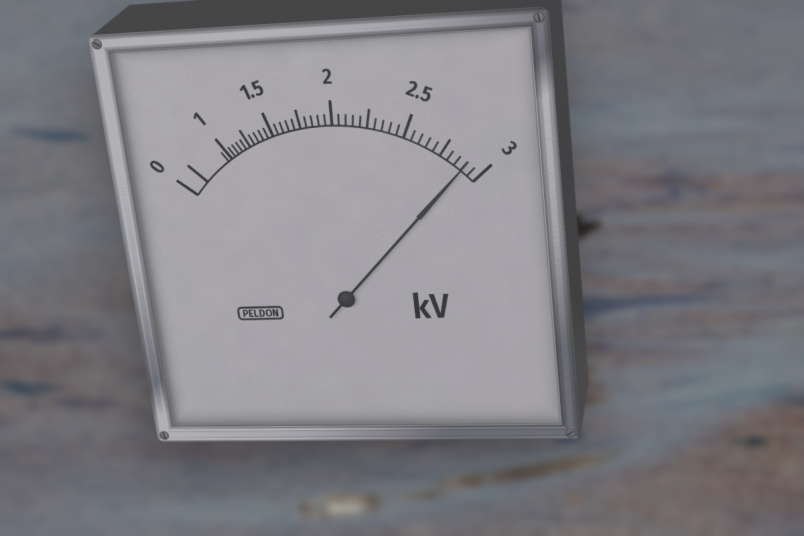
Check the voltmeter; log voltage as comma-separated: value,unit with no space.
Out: 2.9,kV
